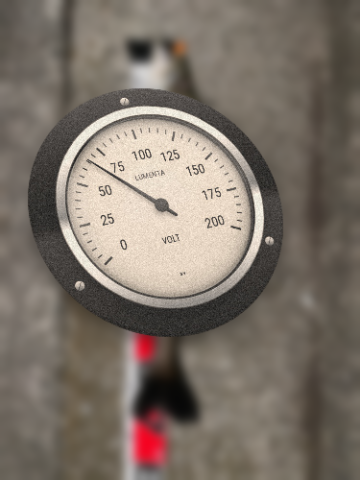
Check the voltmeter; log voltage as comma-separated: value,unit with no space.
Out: 65,V
